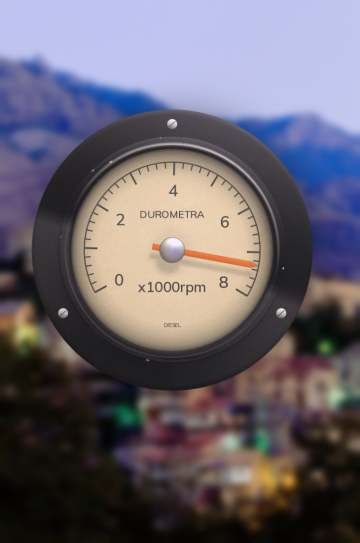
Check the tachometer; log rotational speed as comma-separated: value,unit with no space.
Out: 7300,rpm
